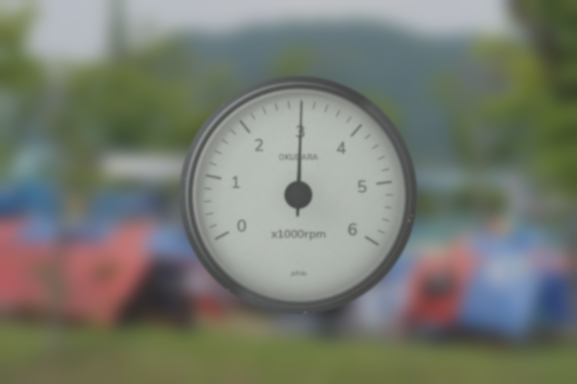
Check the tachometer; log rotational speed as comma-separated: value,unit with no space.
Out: 3000,rpm
